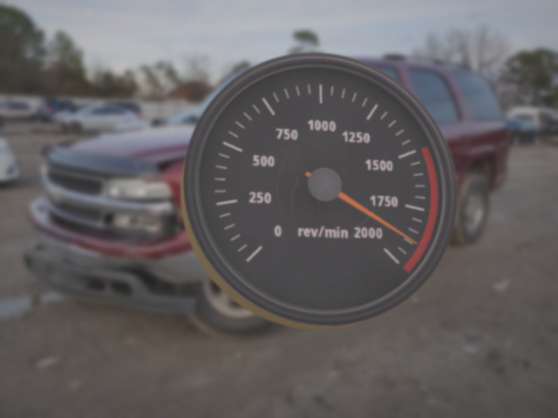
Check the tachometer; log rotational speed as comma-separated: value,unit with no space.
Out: 1900,rpm
